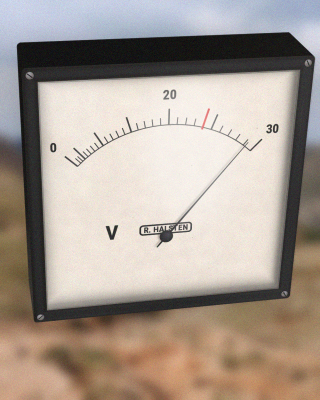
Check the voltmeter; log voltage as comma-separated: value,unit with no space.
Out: 29,V
